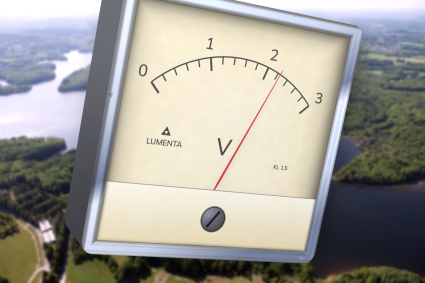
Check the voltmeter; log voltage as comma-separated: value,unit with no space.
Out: 2.2,V
